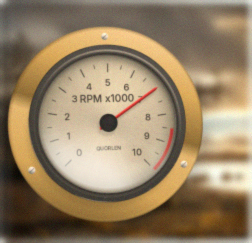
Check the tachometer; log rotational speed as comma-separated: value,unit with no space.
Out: 7000,rpm
